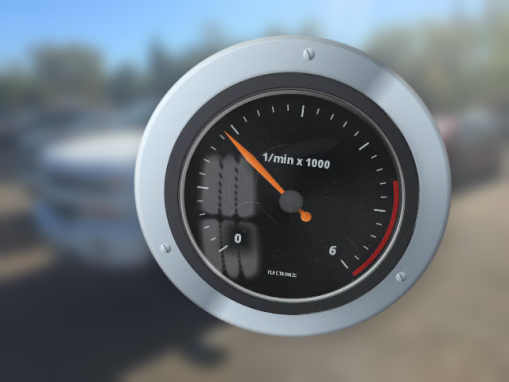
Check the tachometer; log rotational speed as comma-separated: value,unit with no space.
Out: 1900,rpm
